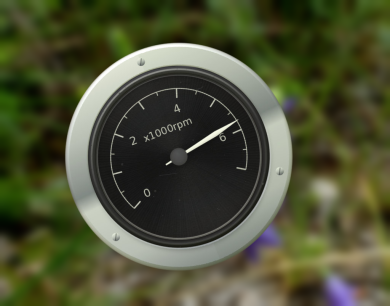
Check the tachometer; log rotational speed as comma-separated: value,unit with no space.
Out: 5750,rpm
